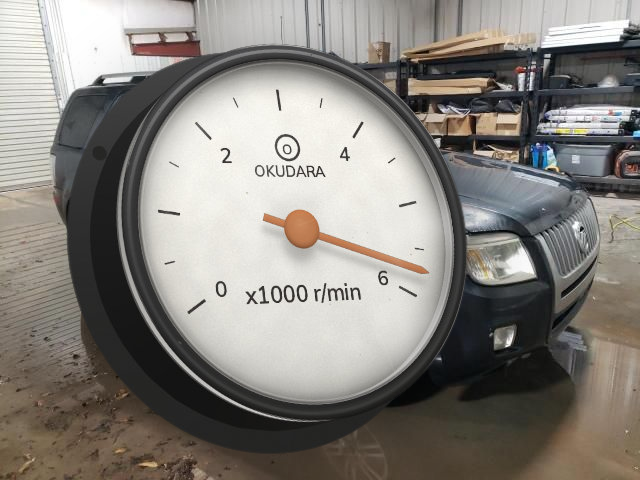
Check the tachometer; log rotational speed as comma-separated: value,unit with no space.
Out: 5750,rpm
